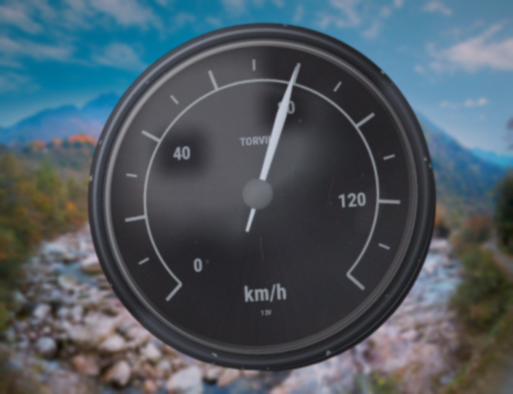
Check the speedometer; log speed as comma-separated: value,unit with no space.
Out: 80,km/h
